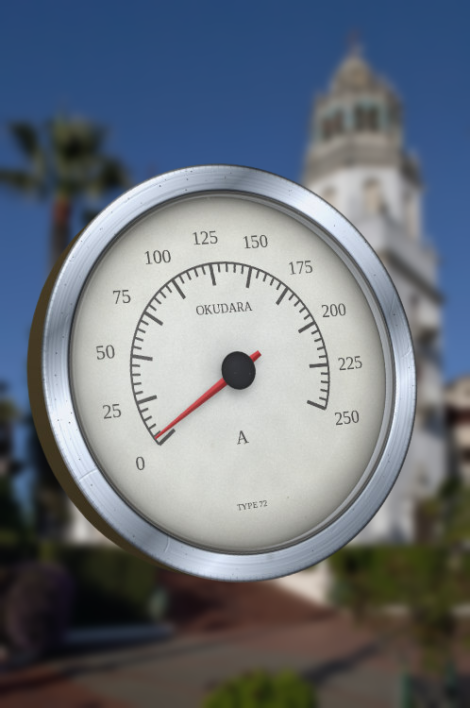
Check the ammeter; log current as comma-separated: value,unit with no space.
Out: 5,A
